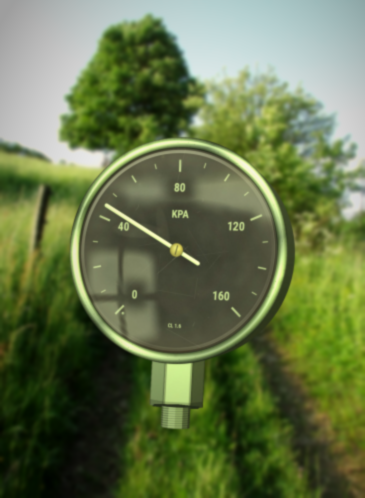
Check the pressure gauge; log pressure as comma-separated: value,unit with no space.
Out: 45,kPa
